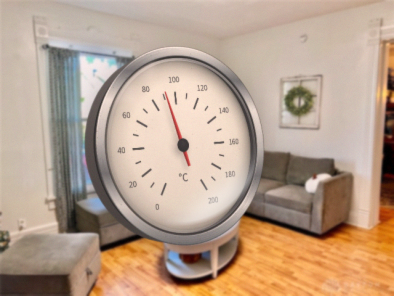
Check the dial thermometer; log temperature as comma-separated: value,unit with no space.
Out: 90,°C
